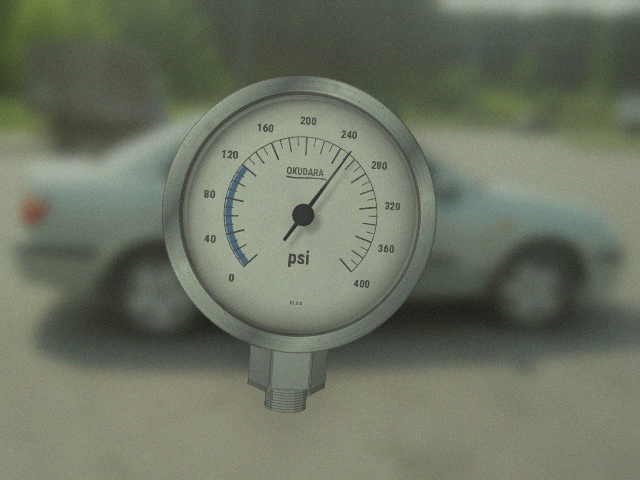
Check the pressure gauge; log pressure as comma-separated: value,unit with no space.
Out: 250,psi
